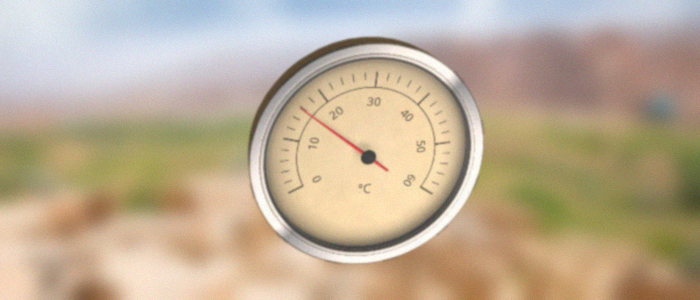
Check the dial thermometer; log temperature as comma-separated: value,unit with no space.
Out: 16,°C
